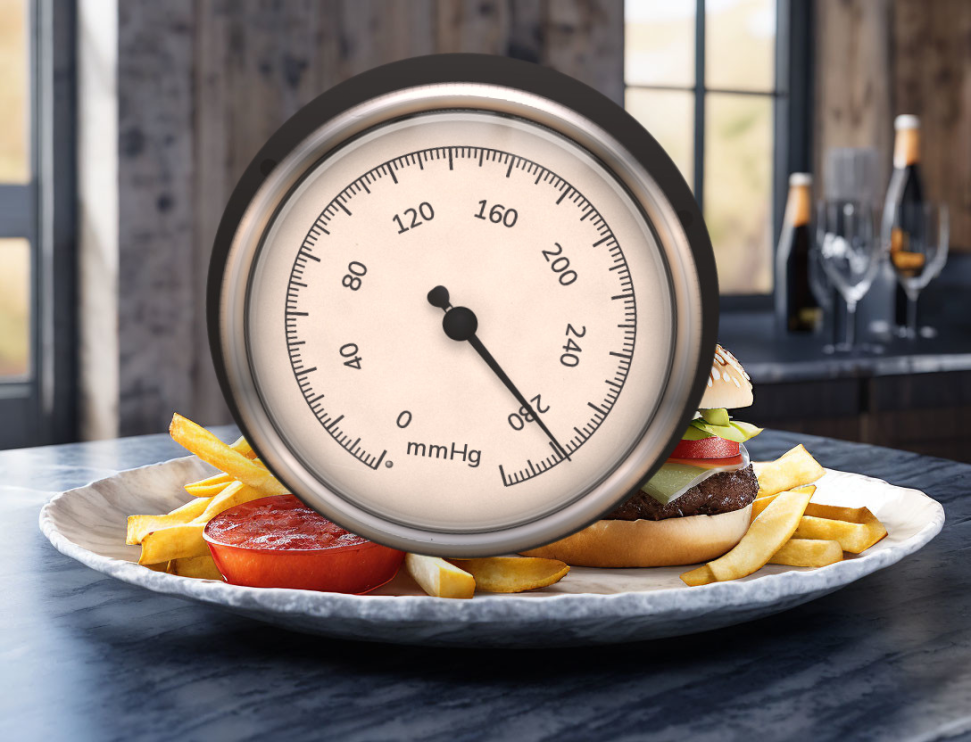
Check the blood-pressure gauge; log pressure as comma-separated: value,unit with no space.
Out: 278,mmHg
